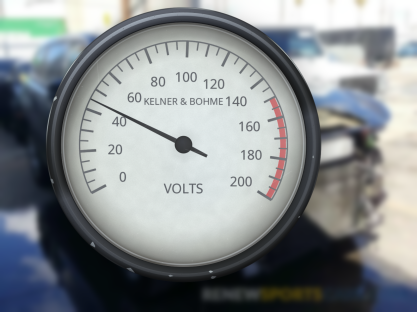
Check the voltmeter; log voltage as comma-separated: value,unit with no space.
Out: 45,V
